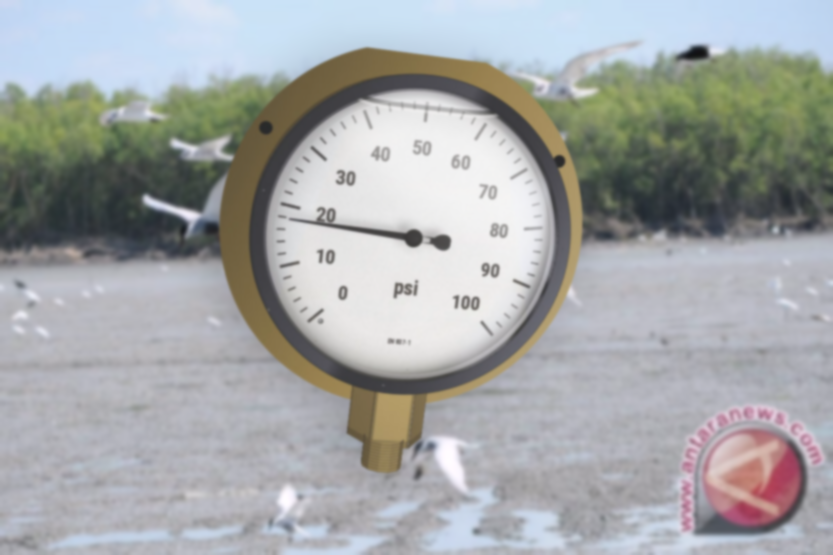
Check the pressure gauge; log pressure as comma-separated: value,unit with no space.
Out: 18,psi
